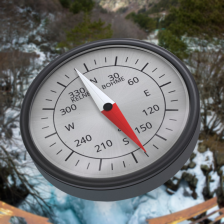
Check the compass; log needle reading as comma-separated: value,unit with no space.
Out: 170,°
